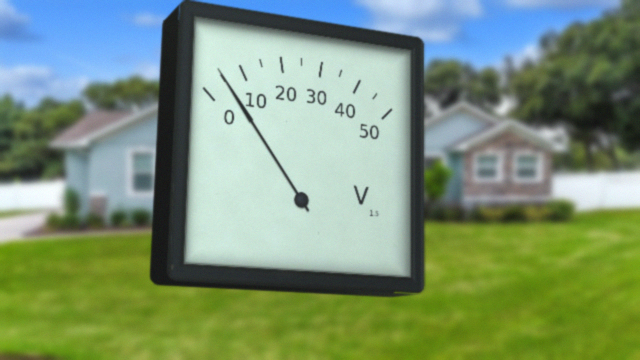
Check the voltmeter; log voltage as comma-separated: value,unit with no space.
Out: 5,V
